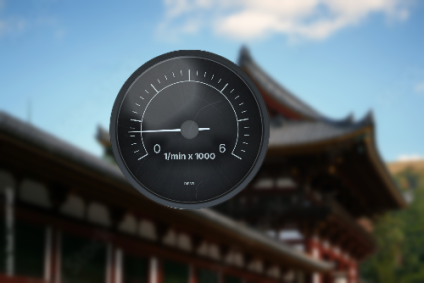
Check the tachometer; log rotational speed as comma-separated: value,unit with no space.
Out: 700,rpm
